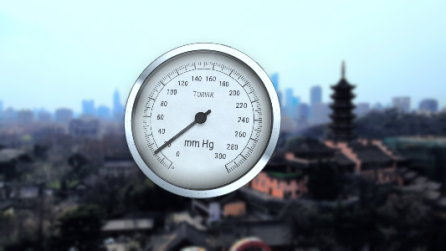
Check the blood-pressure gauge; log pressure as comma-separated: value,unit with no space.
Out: 20,mmHg
